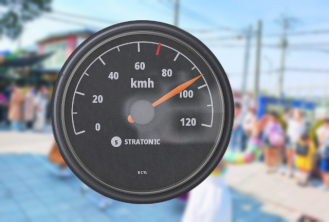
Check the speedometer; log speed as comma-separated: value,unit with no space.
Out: 95,km/h
